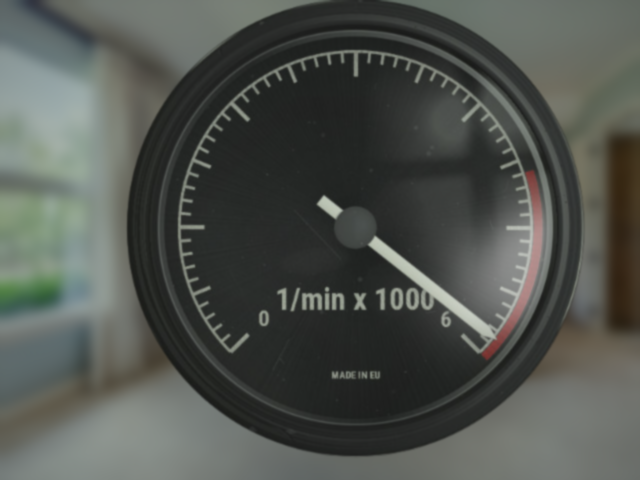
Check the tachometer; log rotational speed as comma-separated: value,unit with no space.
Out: 5850,rpm
